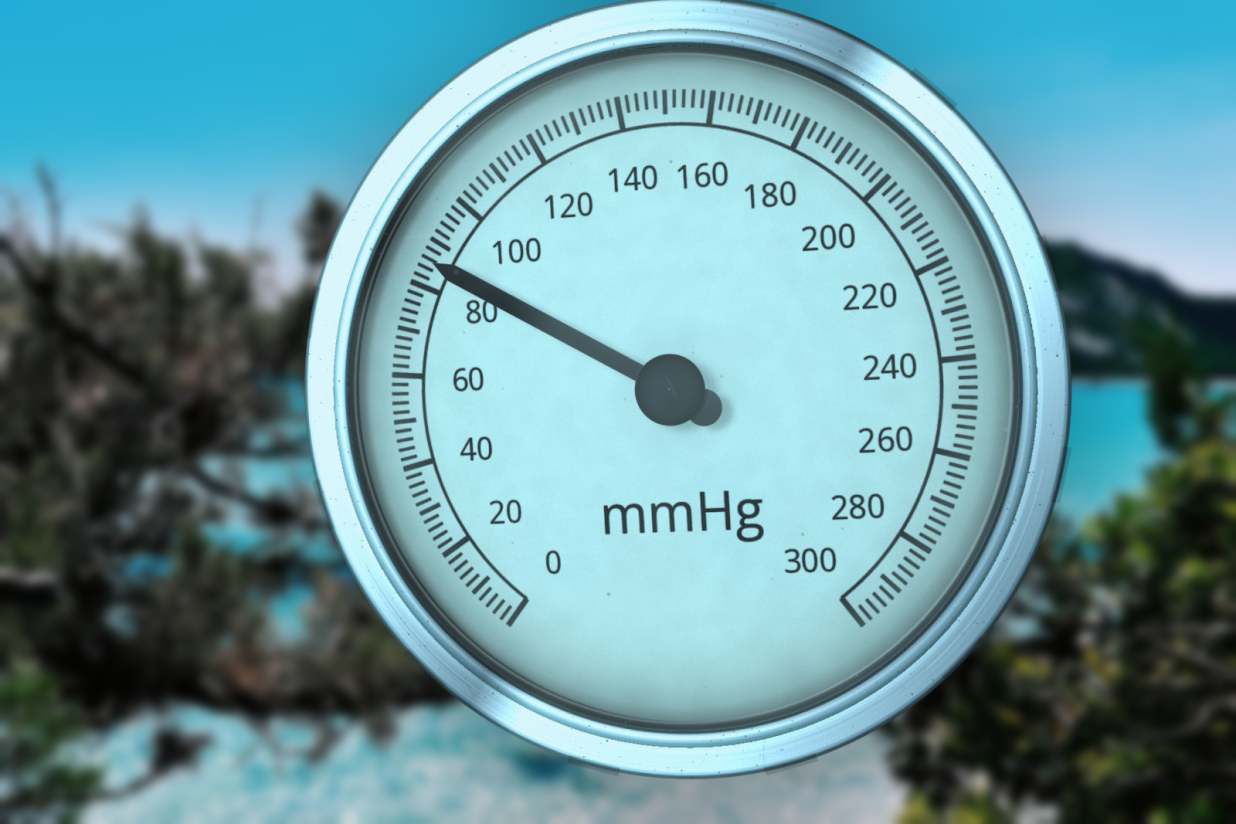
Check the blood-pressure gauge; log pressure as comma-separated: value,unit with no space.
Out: 86,mmHg
